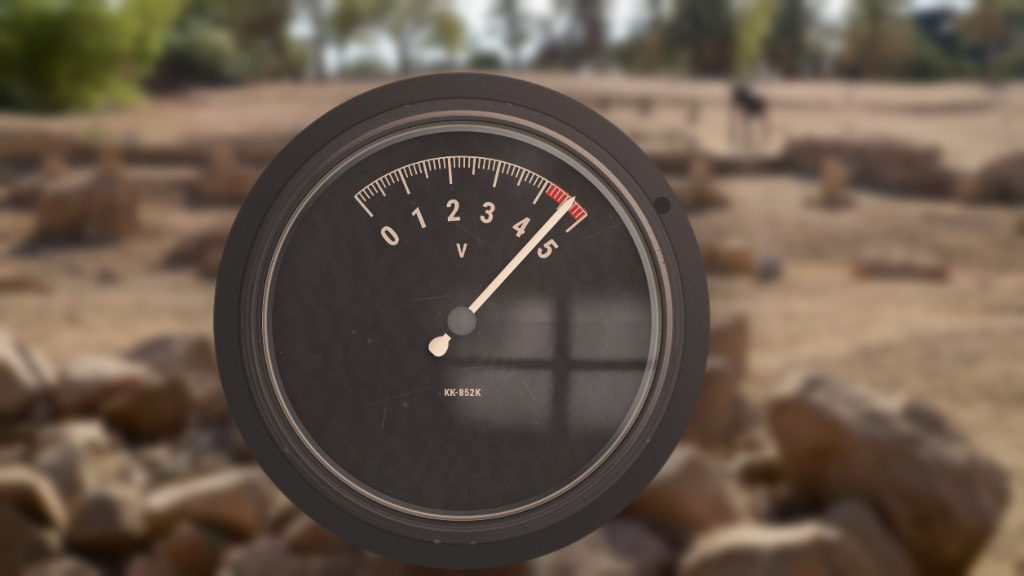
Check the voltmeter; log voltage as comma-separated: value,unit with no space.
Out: 4.6,V
